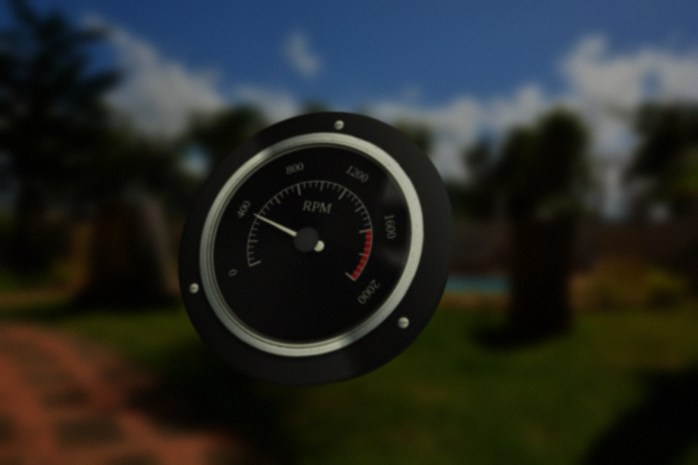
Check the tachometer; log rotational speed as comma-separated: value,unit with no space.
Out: 400,rpm
